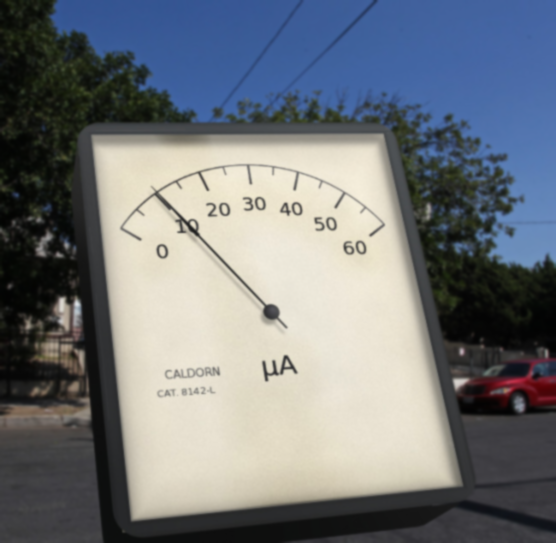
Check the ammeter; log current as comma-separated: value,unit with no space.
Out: 10,µA
